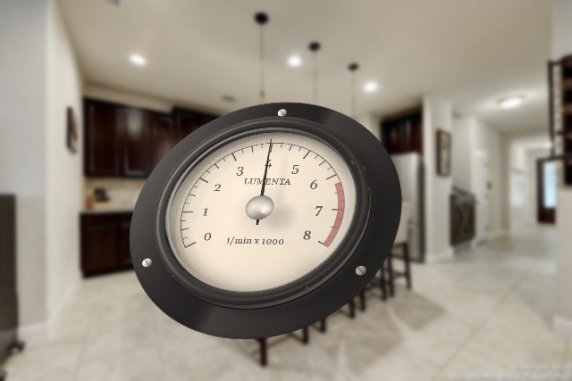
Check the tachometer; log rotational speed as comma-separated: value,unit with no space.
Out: 4000,rpm
